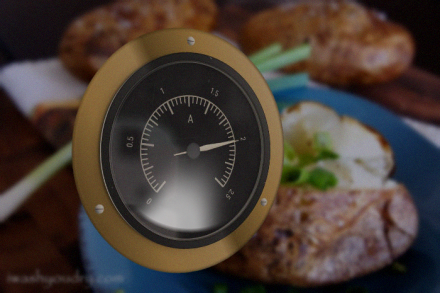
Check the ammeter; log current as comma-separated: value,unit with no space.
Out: 2,A
